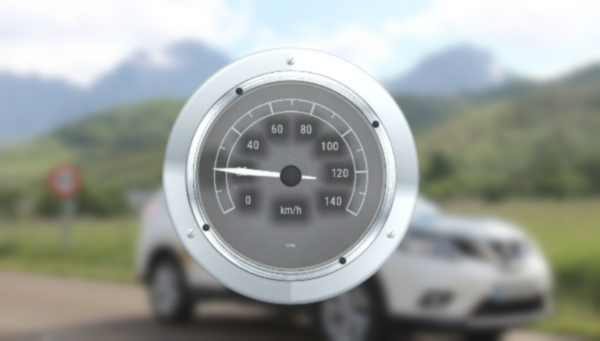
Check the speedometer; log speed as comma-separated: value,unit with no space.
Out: 20,km/h
